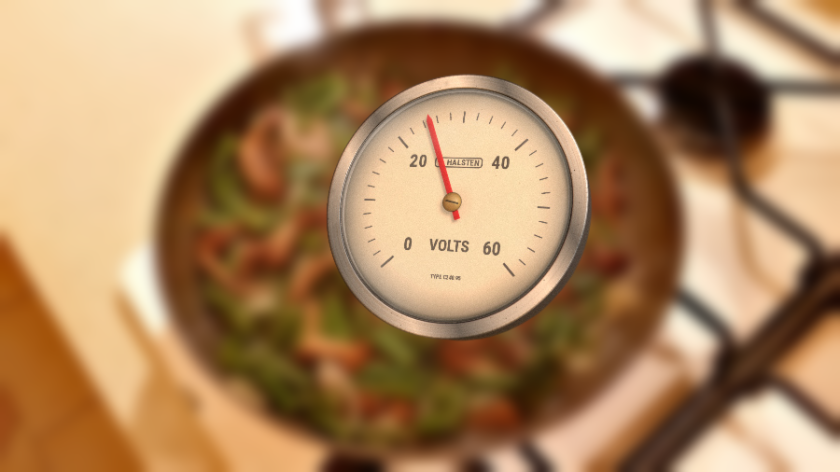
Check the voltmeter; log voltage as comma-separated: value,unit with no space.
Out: 25,V
